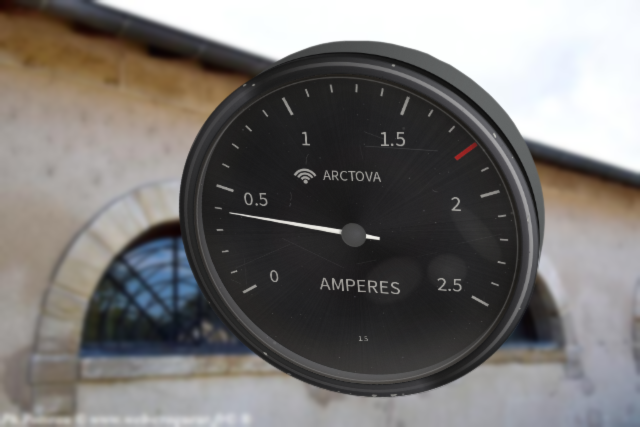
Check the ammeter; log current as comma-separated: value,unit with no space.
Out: 0.4,A
